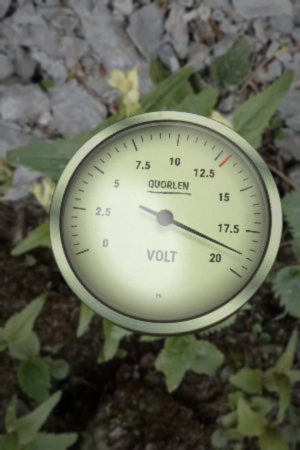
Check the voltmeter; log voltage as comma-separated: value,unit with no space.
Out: 19,V
